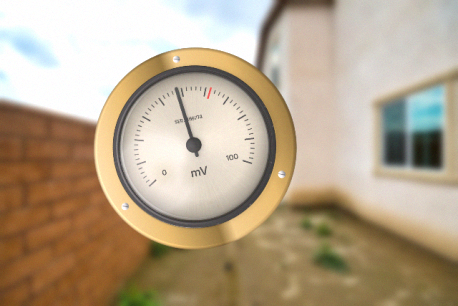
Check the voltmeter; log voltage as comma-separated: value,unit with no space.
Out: 48,mV
